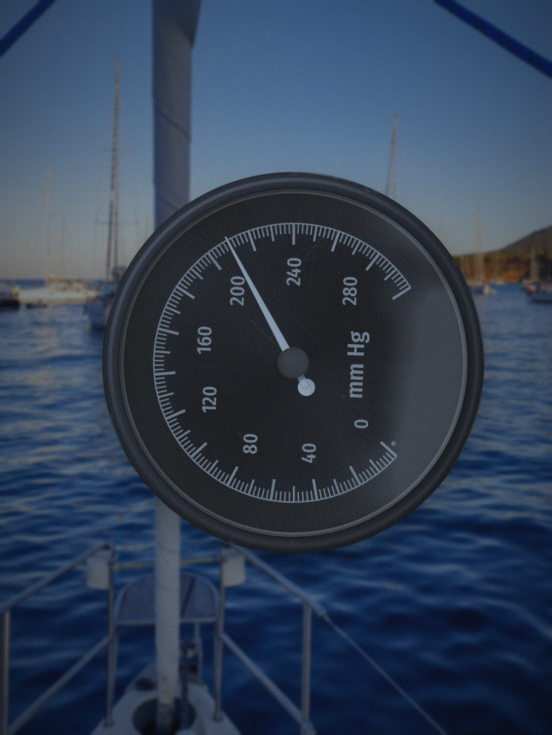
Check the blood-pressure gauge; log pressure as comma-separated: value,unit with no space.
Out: 210,mmHg
